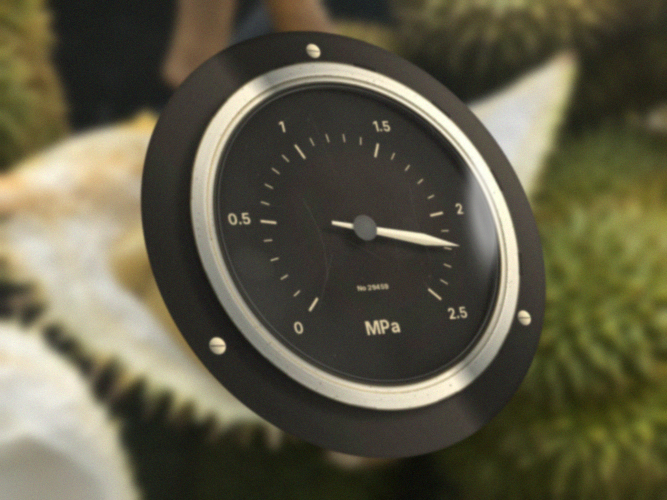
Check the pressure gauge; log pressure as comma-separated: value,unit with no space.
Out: 2.2,MPa
